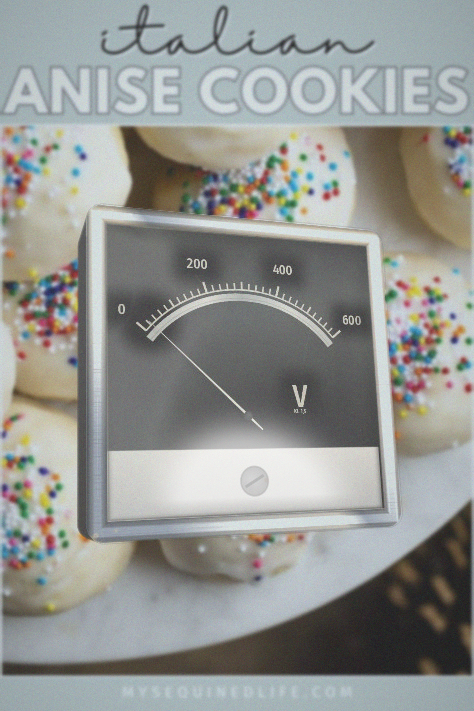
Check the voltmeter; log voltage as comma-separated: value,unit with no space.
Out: 20,V
